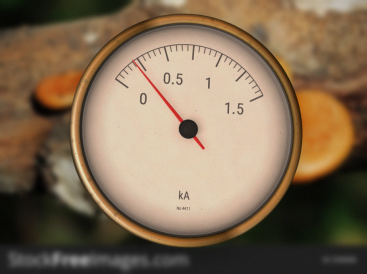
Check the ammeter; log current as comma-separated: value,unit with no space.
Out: 0.2,kA
